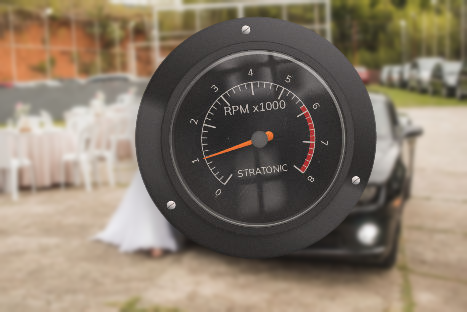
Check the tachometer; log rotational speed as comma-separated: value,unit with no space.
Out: 1000,rpm
